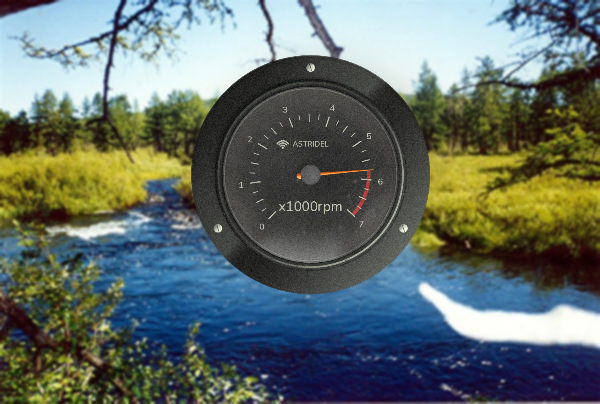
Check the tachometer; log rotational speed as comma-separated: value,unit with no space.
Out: 5750,rpm
